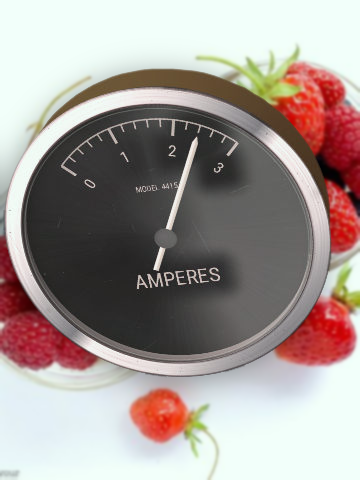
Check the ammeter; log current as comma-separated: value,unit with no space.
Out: 2.4,A
